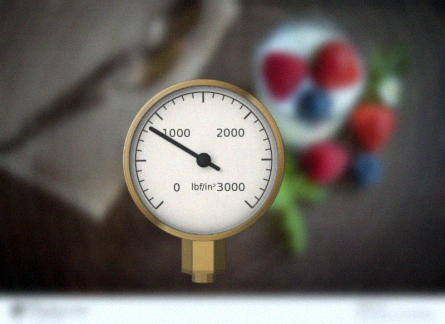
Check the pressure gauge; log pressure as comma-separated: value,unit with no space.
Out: 850,psi
